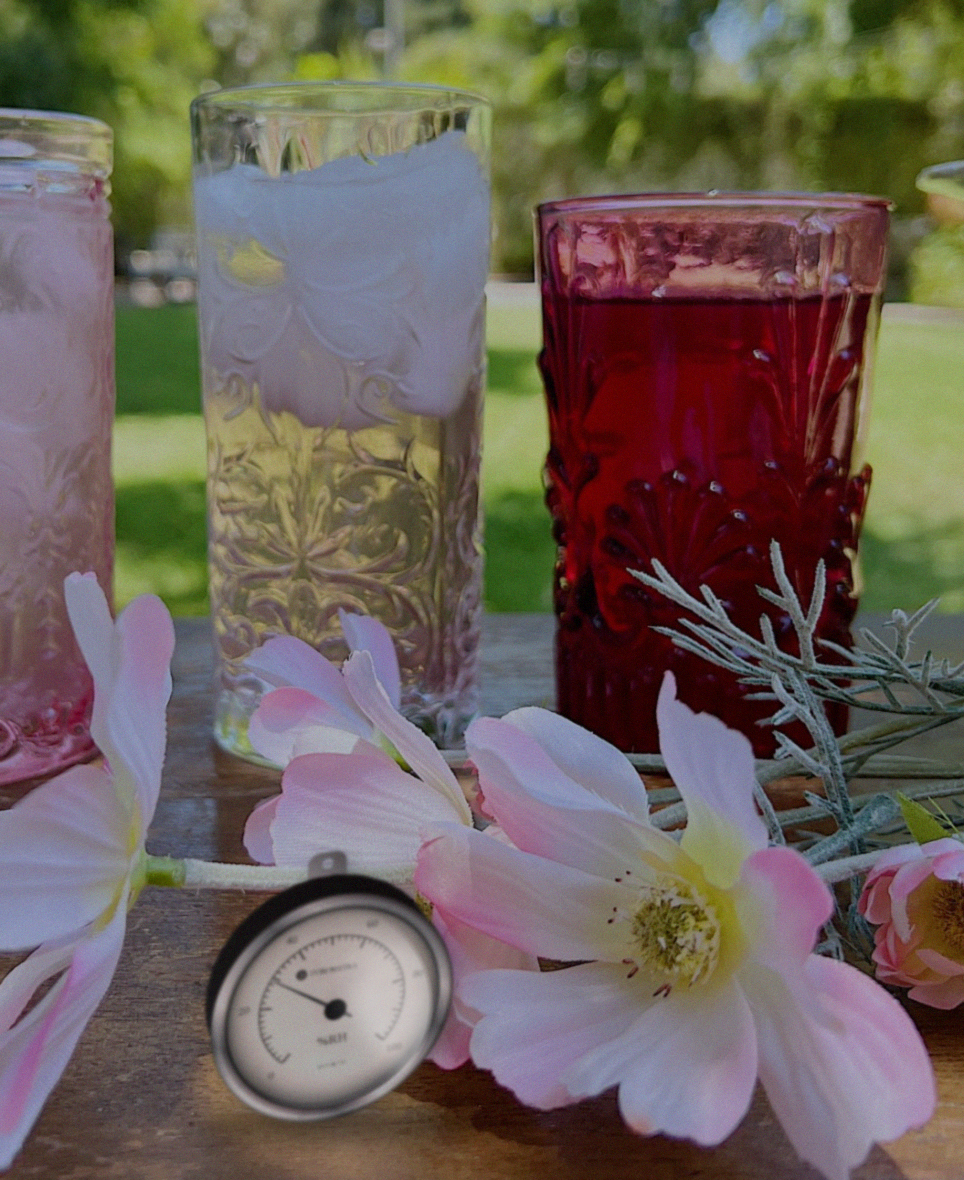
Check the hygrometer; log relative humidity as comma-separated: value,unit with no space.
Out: 30,%
